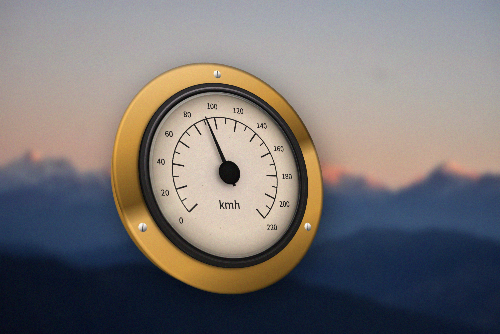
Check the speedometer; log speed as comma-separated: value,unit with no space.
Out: 90,km/h
